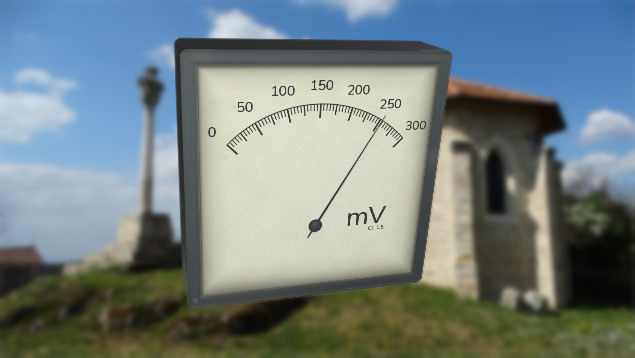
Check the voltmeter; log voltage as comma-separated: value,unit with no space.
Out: 250,mV
